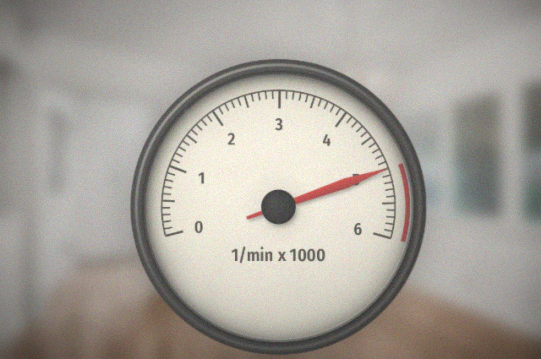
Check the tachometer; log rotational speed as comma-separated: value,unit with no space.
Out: 5000,rpm
